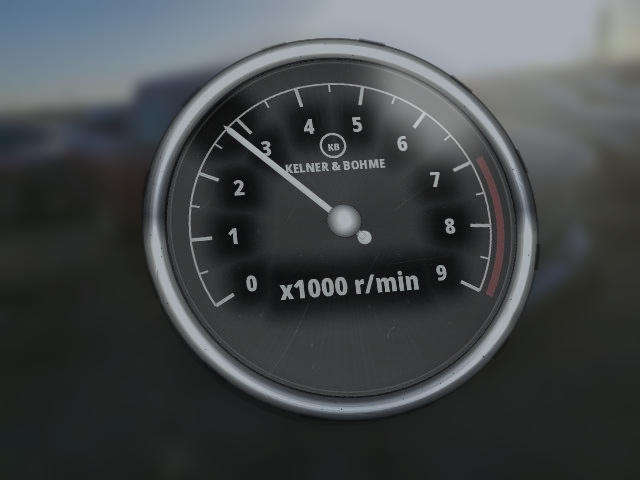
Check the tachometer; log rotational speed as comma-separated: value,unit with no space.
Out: 2750,rpm
